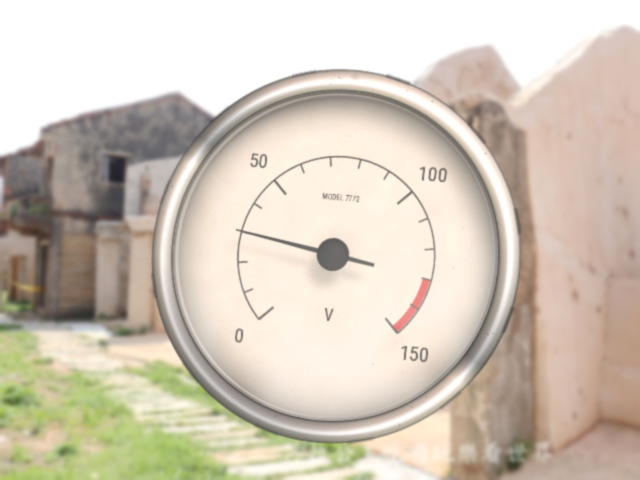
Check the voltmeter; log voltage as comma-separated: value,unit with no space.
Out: 30,V
